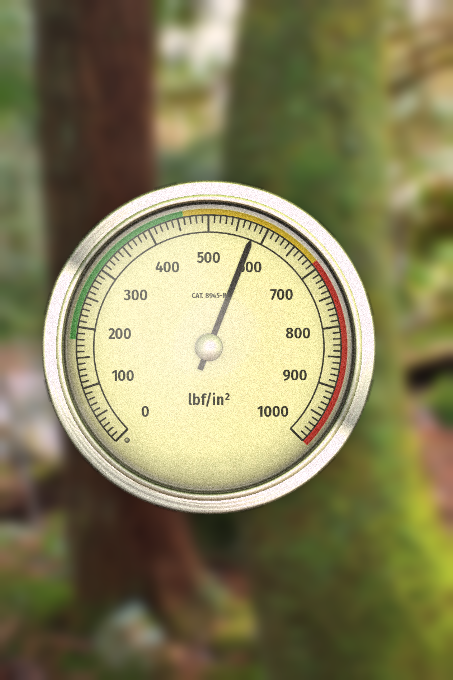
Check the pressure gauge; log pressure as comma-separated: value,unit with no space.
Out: 580,psi
